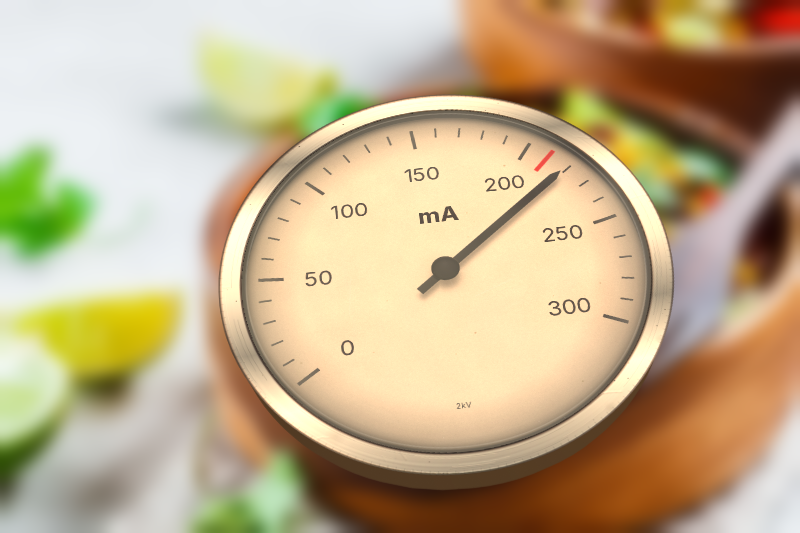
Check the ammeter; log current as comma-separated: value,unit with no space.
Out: 220,mA
